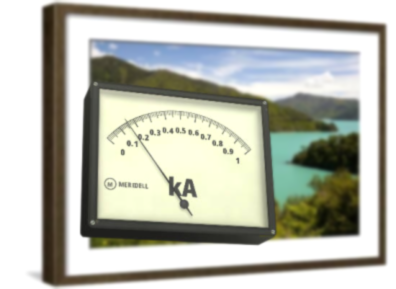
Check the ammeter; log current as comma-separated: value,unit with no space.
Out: 0.15,kA
